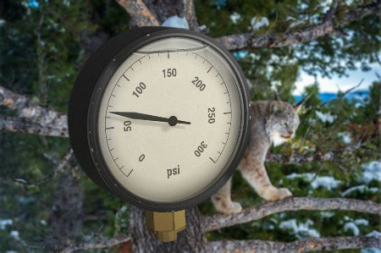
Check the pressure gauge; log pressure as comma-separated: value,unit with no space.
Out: 65,psi
